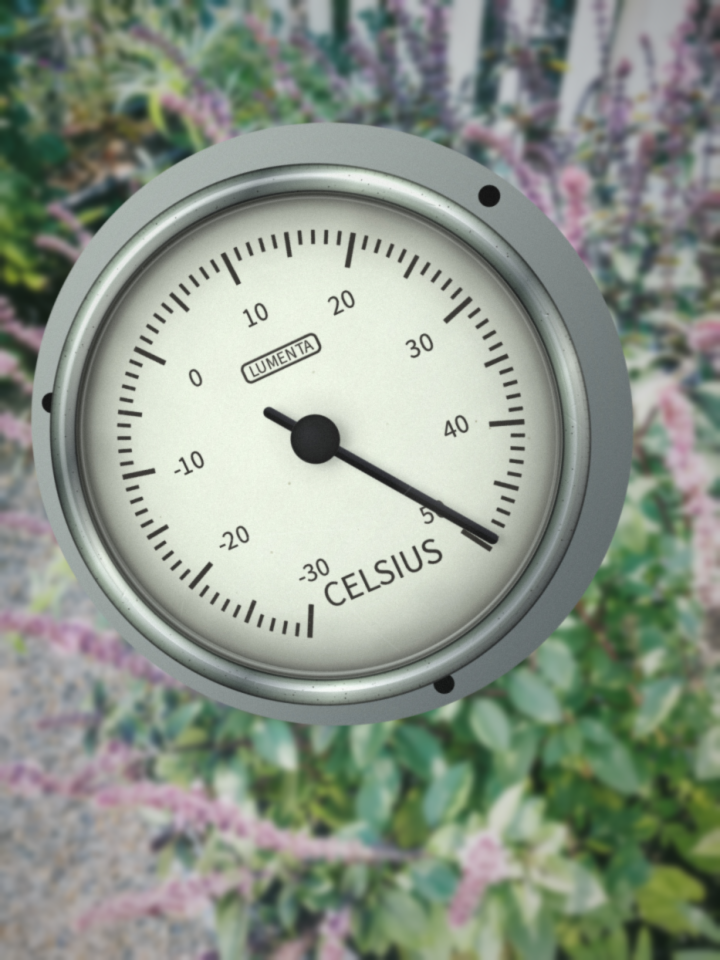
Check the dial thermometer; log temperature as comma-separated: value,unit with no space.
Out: 49,°C
